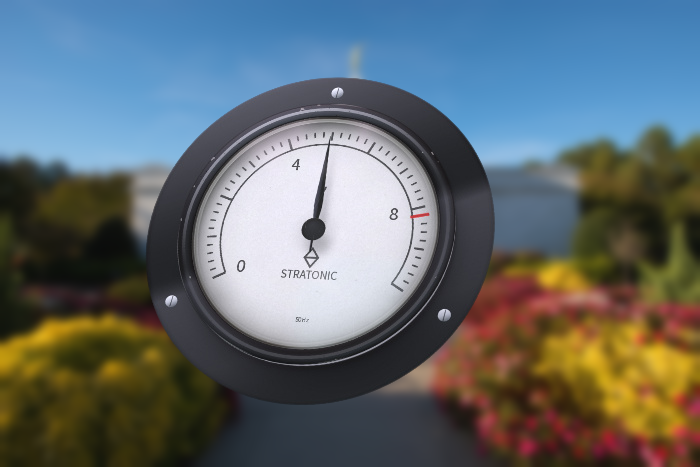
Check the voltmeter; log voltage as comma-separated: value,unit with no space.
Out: 5,V
